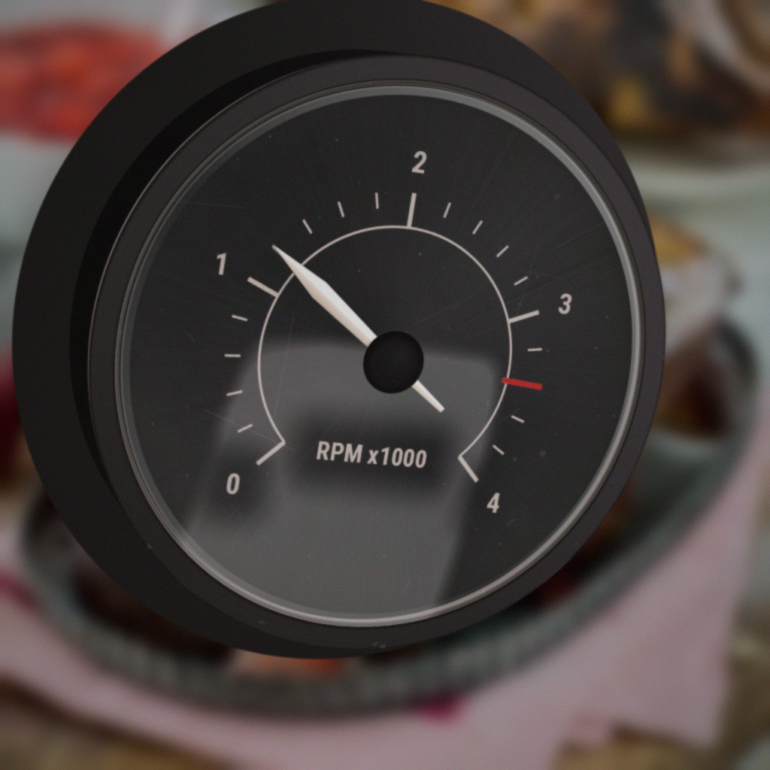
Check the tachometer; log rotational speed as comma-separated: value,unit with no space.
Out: 1200,rpm
